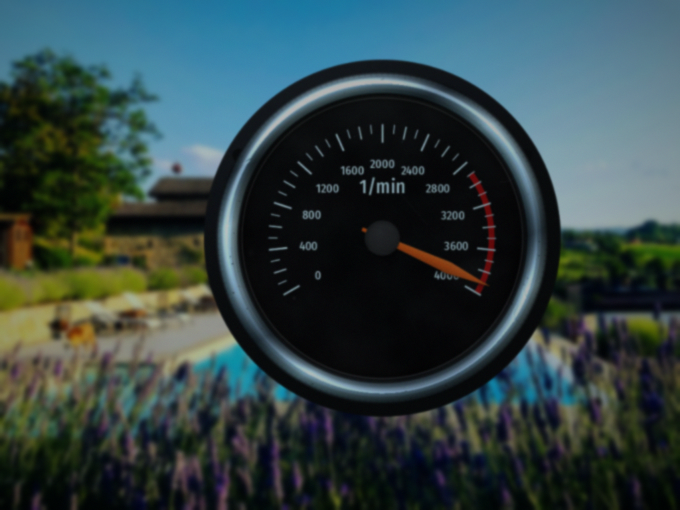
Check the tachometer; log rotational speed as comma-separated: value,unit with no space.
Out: 3900,rpm
